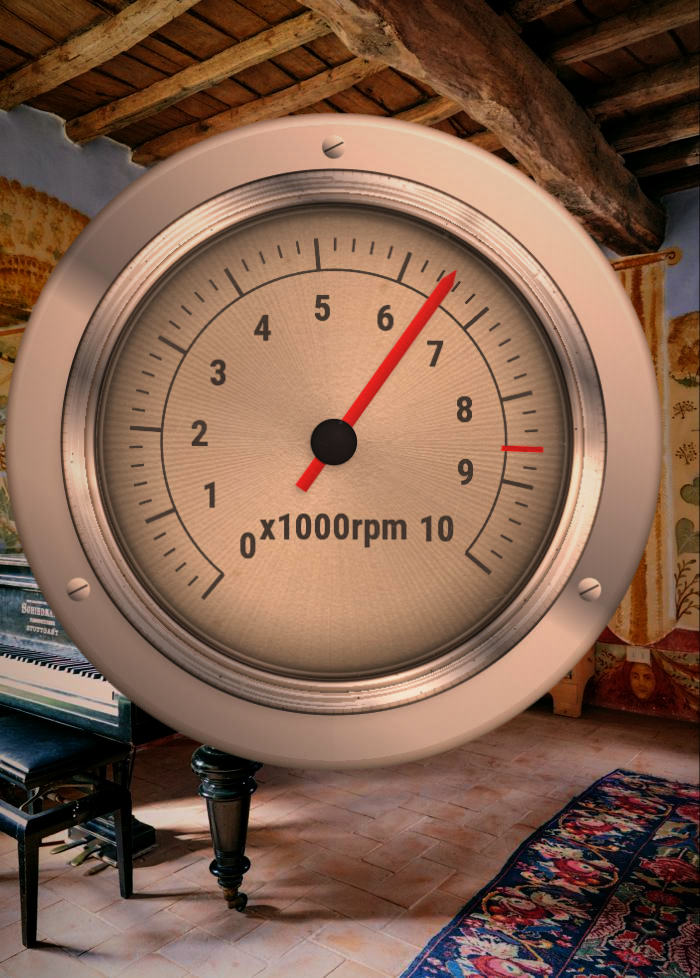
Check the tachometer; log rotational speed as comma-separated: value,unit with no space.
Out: 6500,rpm
